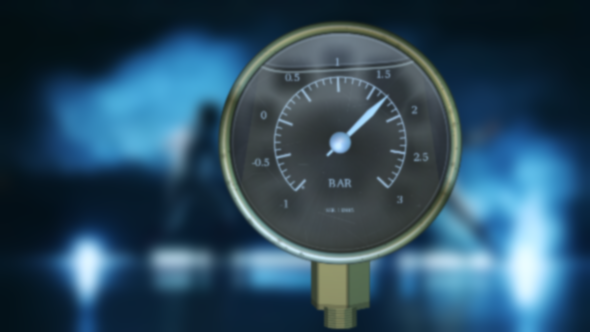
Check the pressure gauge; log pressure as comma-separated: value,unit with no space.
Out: 1.7,bar
